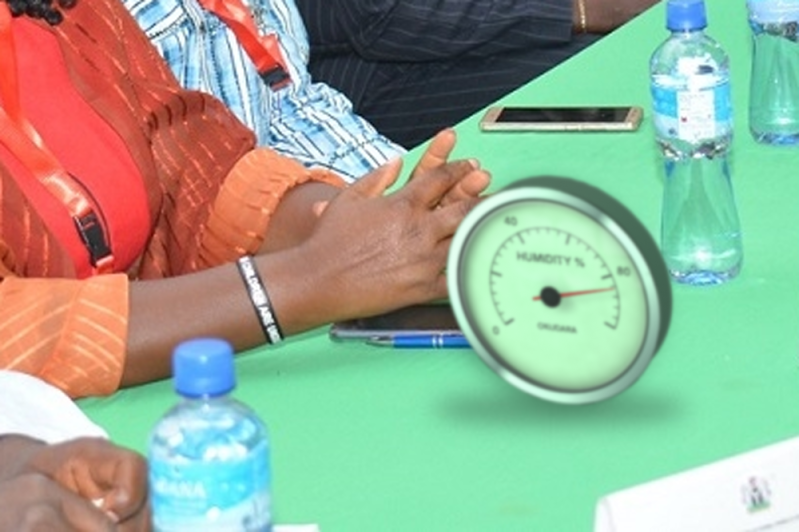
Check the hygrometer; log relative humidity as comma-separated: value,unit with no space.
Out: 84,%
